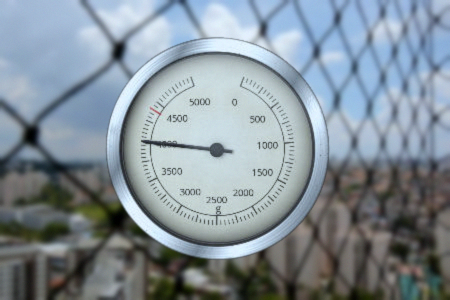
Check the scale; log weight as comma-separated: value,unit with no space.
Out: 4000,g
